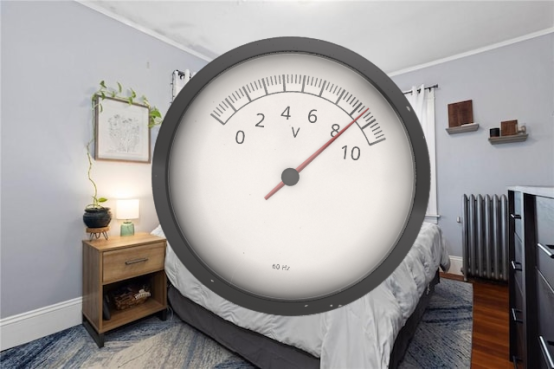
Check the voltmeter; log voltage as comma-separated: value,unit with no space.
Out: 8.4,V
